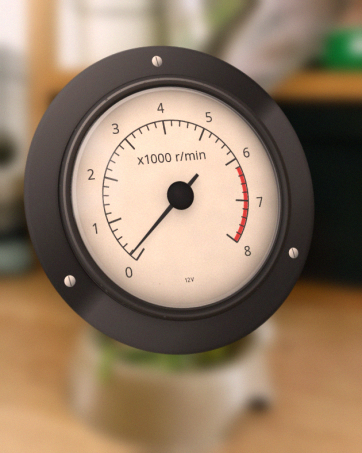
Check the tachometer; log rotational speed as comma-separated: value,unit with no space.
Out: 200,rpm
